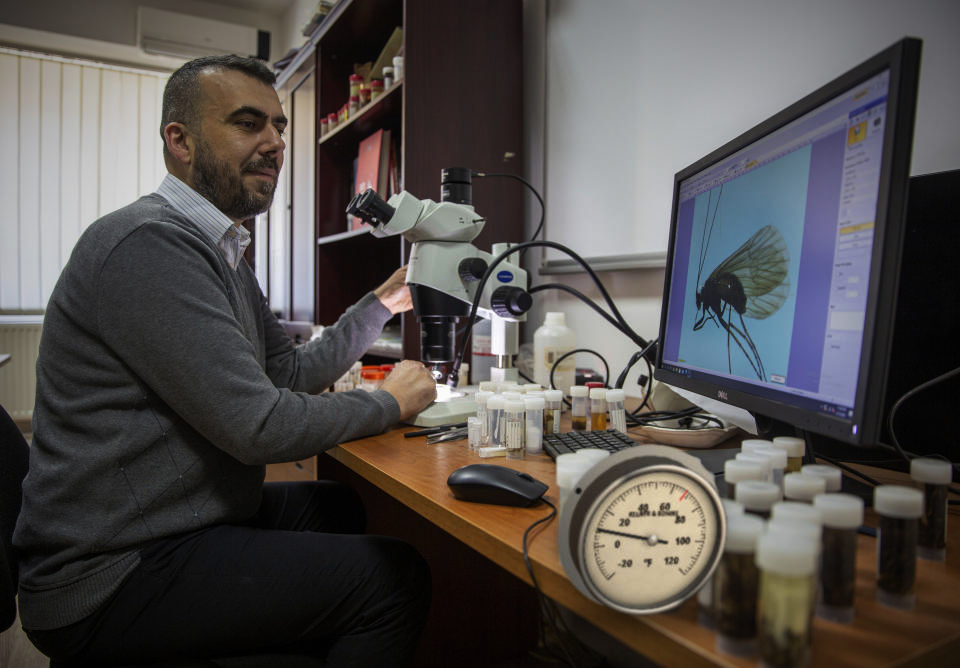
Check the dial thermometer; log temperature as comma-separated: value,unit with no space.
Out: 10,°F
